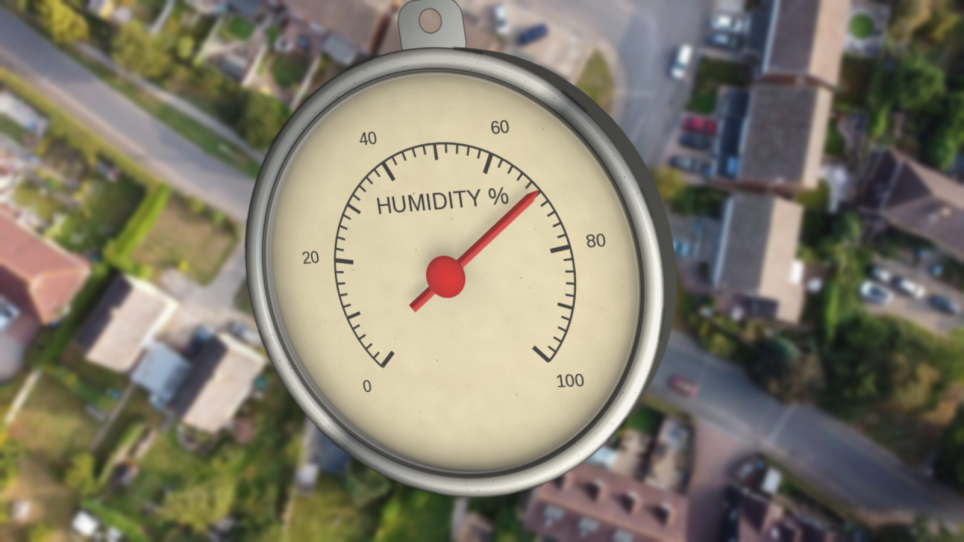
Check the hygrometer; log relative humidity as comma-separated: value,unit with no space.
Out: 70,%
